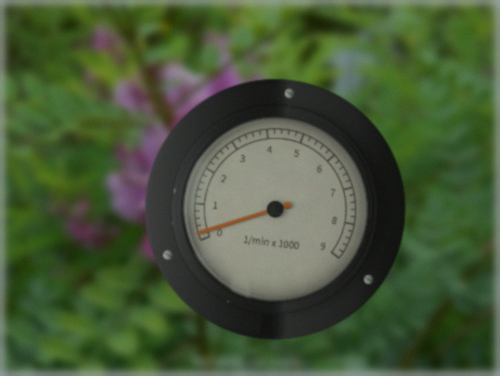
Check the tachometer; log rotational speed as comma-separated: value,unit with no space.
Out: 200,rpm
